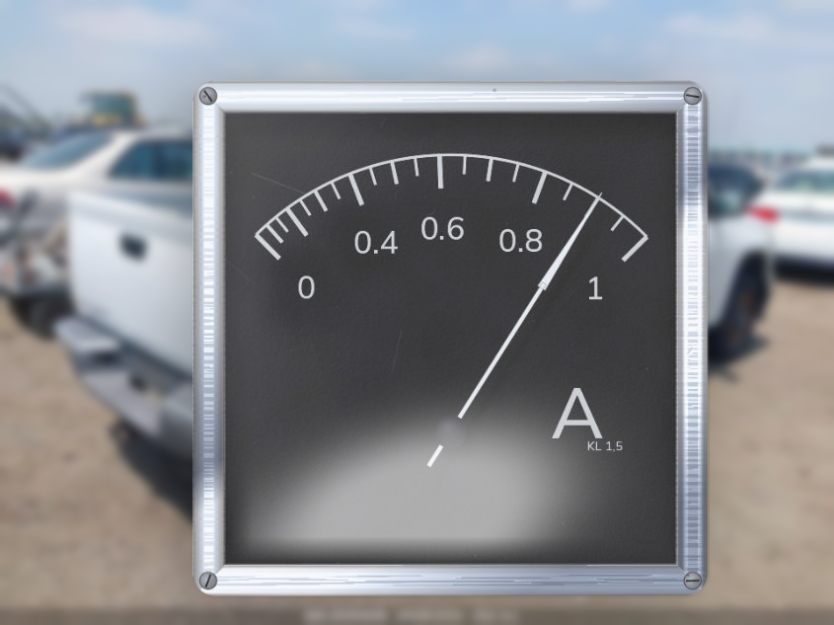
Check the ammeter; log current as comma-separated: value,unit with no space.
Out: 0.9,A
